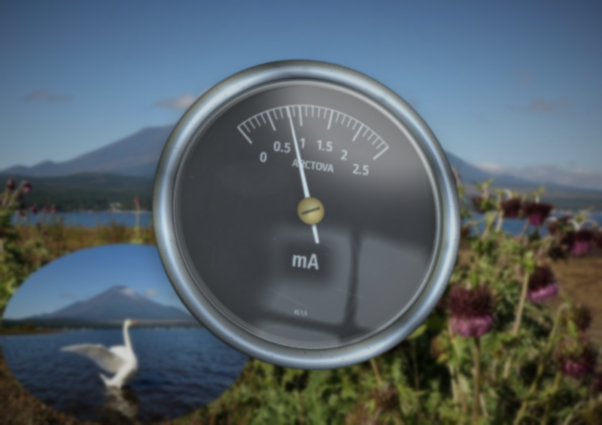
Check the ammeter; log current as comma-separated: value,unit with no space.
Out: 0.8,mA
